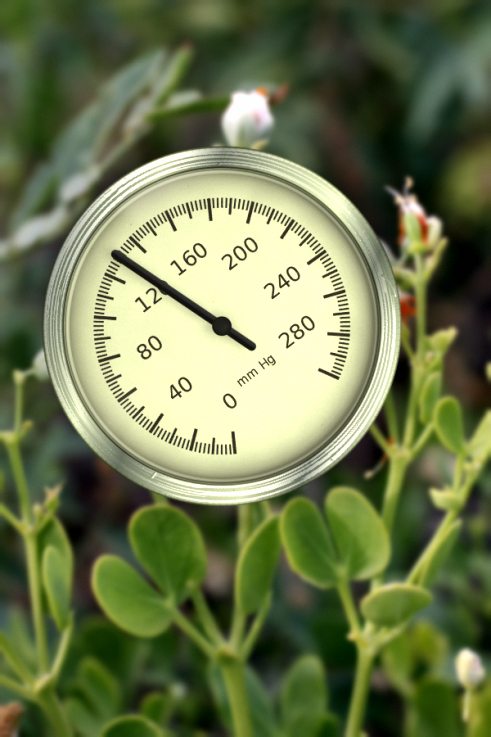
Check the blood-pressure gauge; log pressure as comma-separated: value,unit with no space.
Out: 130,mmHg
